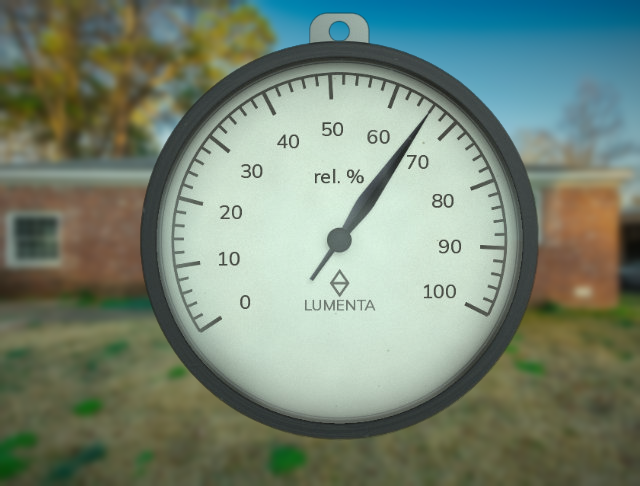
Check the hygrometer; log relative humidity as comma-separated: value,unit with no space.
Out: 66,%
